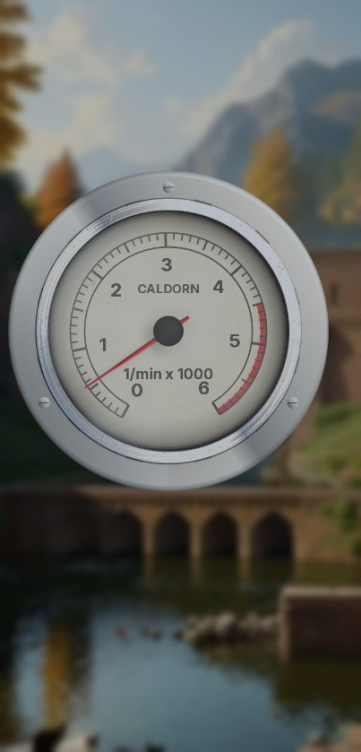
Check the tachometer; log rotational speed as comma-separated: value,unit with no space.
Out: 550,rpm
